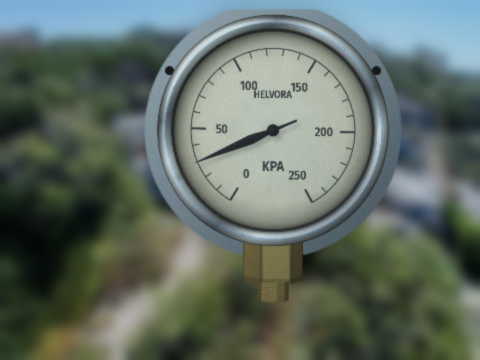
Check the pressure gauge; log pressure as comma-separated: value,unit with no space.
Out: 30,kPa
